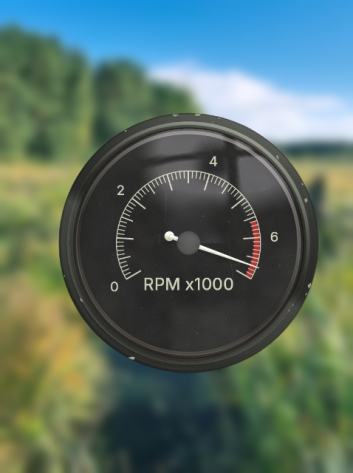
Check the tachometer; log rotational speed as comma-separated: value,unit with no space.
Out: 6700,rpm
